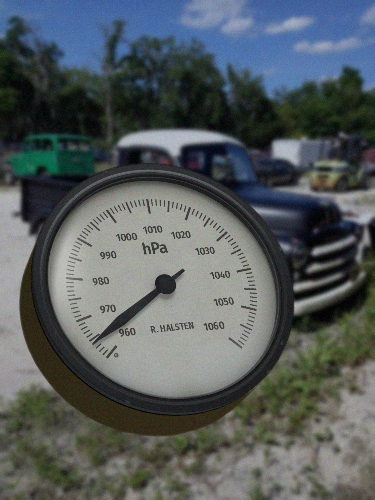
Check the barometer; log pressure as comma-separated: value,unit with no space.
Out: 964,hPa
